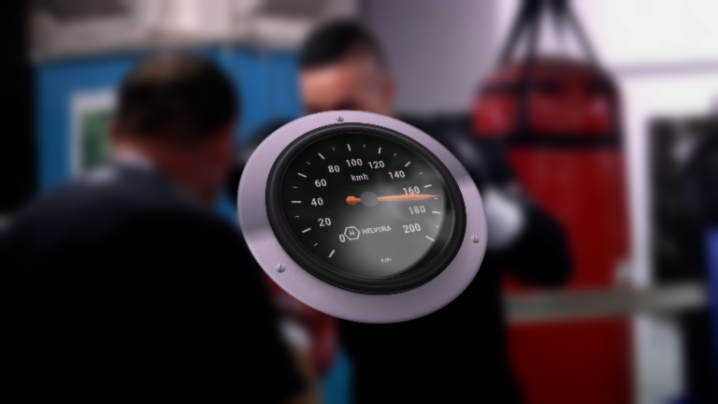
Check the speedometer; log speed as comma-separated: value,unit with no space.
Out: 170,km/h
